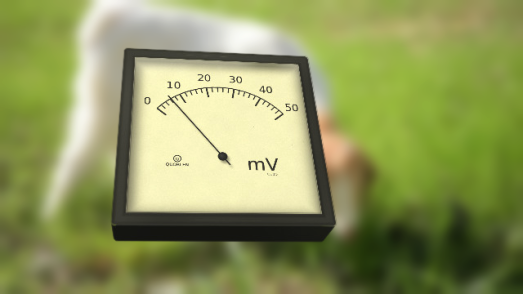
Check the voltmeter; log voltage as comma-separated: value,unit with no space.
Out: 6,mV
